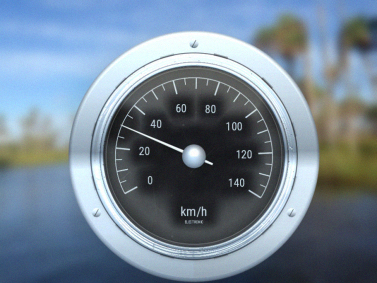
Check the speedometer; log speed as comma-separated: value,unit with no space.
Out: 30,km/h
